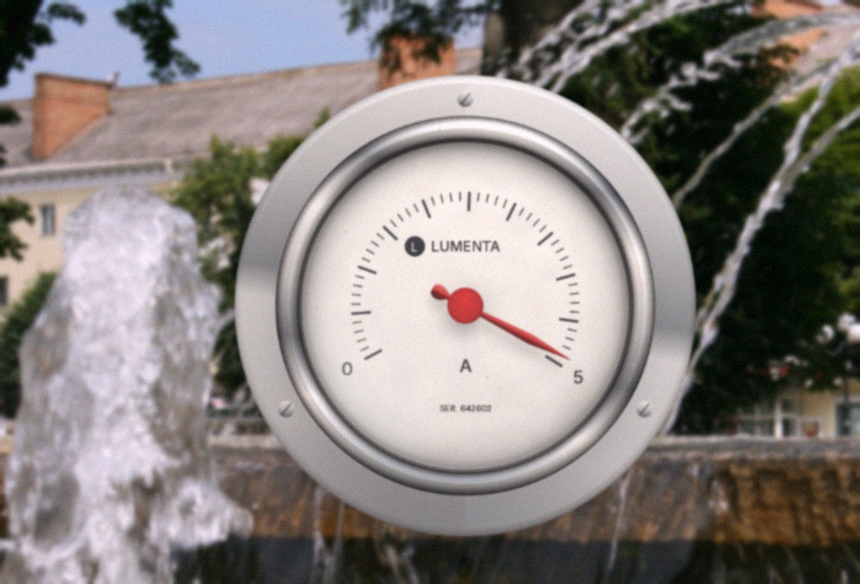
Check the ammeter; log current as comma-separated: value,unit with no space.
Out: 4.9,A
